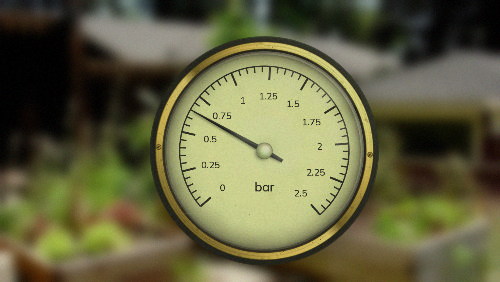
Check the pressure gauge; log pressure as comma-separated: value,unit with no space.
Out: 0.65,bar
